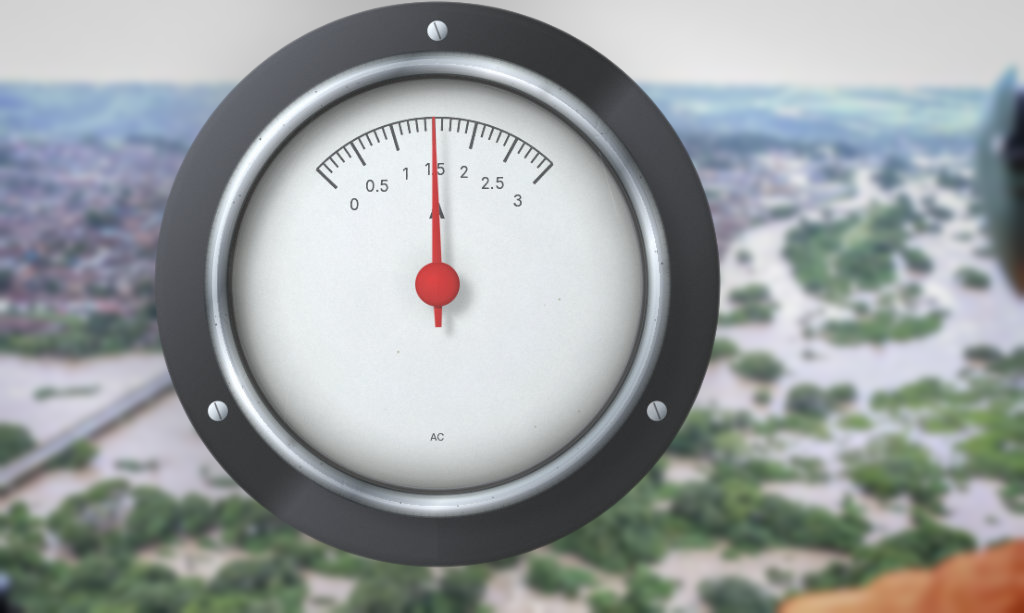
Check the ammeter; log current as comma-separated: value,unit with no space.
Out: 1.5,A
